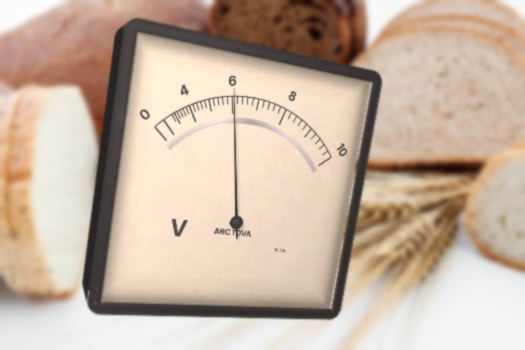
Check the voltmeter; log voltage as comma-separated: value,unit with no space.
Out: 6,V
